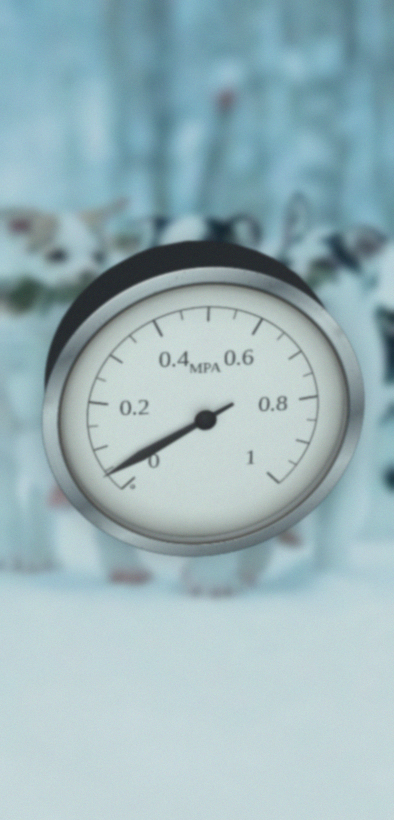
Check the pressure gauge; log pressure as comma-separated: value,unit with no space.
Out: 0.05,MPa
